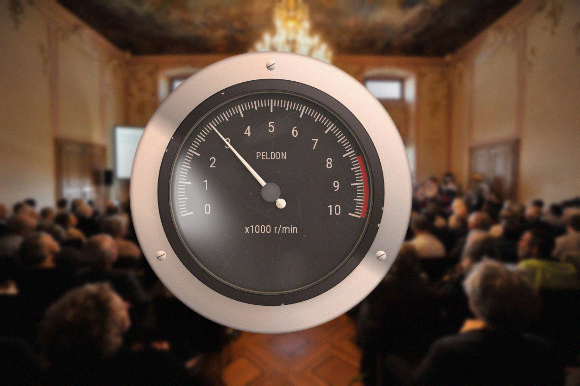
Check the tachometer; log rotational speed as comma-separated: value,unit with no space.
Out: 3000,rpm
